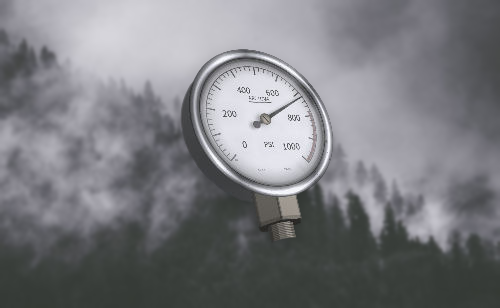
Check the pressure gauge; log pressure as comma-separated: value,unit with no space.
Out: 720,psi
